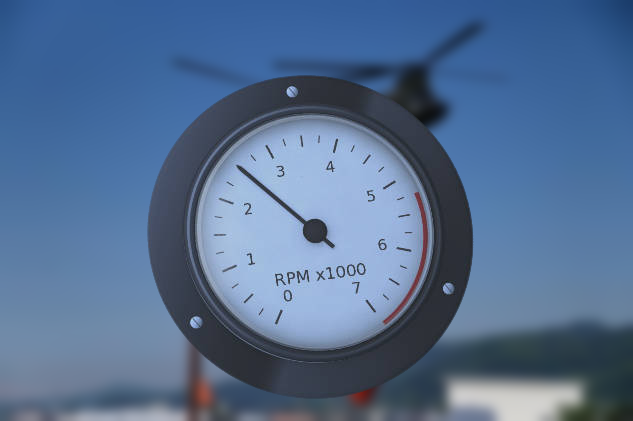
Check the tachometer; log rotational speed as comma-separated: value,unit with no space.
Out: 2500,rpm
